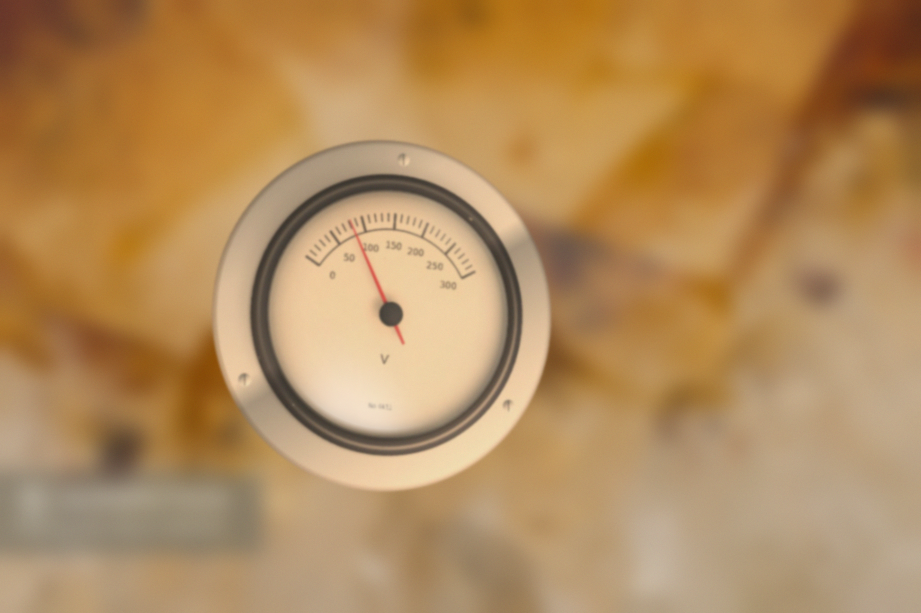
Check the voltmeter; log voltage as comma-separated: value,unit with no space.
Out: 80,V
